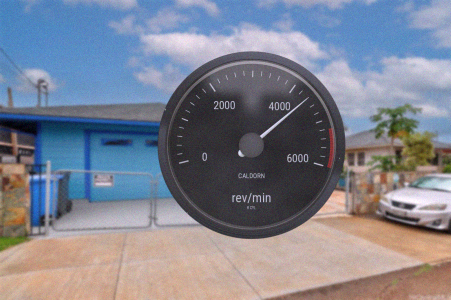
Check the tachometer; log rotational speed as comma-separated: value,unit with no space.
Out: 4400,rpm
